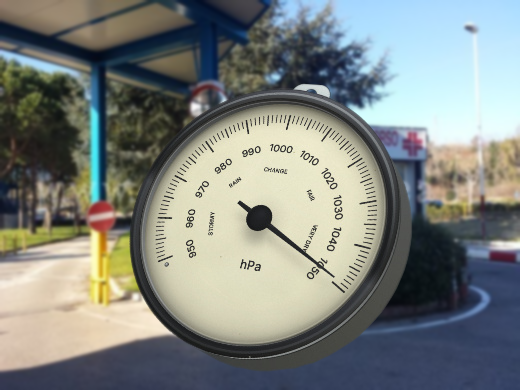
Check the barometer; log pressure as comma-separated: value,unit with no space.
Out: 1049,hPa
